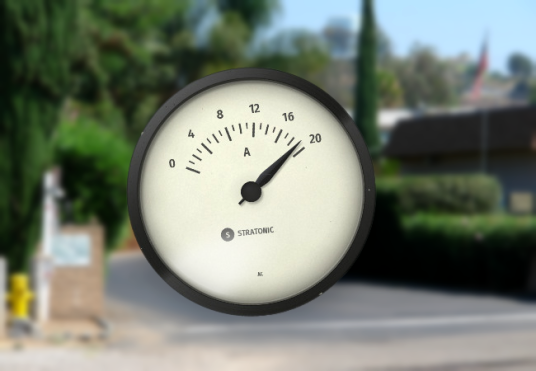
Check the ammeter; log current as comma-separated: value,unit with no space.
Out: 19,A
